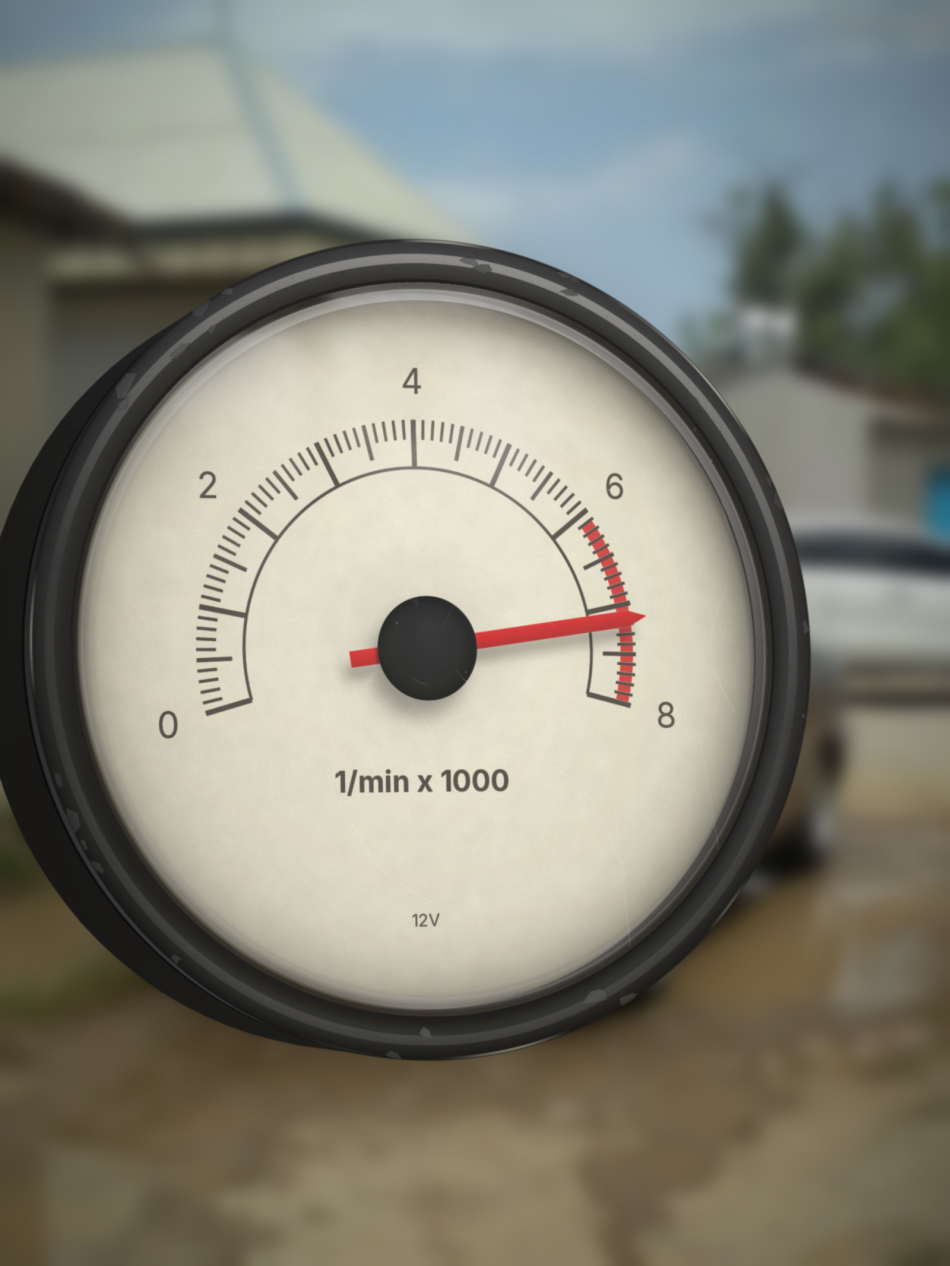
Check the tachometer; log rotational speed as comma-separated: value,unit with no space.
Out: 7150,rpm
